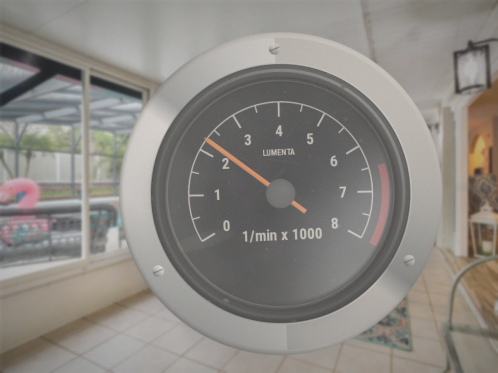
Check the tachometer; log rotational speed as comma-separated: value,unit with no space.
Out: 2250,rpm
